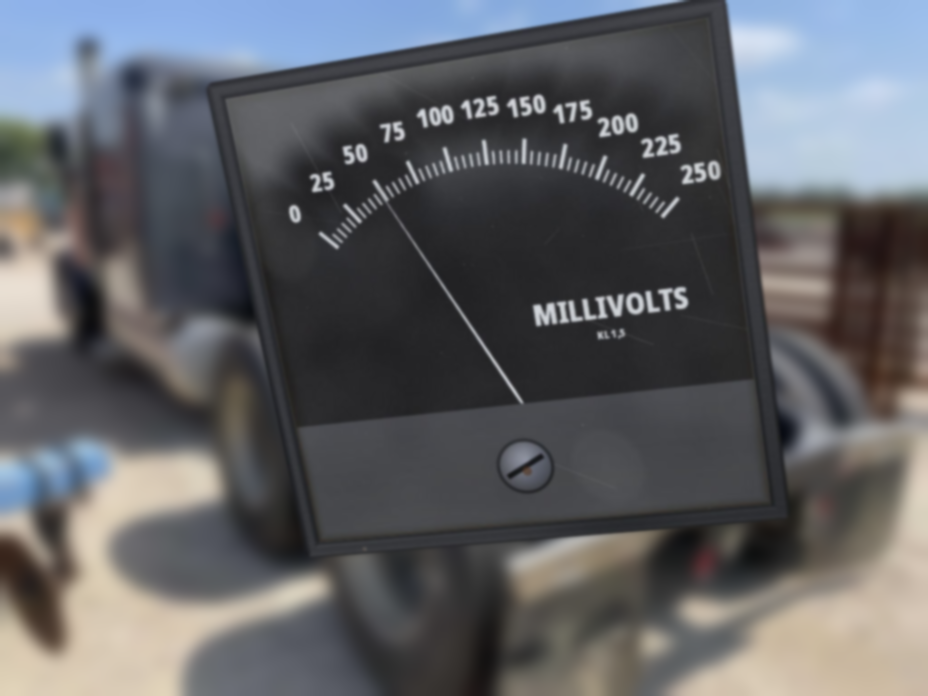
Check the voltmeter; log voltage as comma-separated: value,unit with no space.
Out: 50,mV
